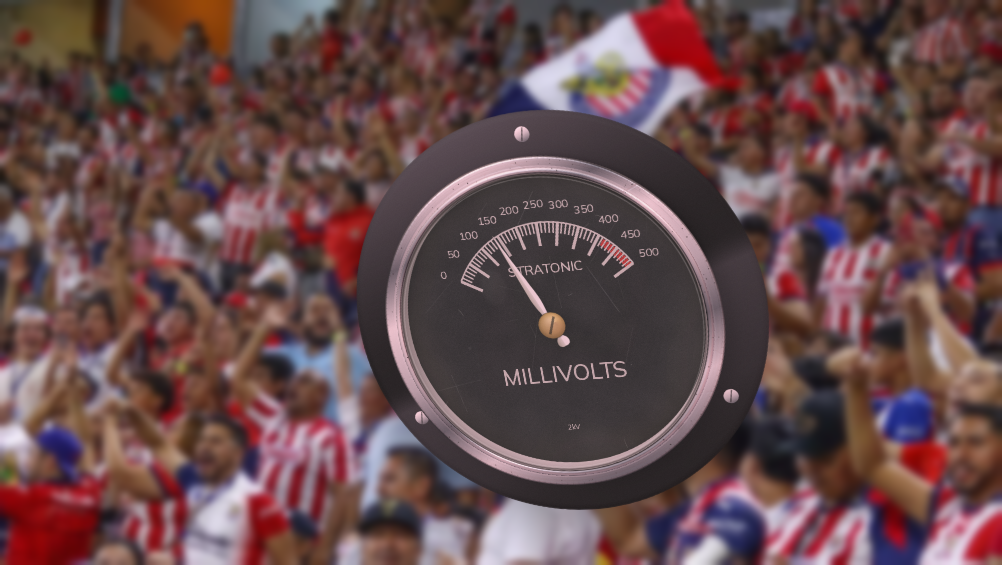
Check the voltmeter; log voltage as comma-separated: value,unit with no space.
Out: 150,mV
